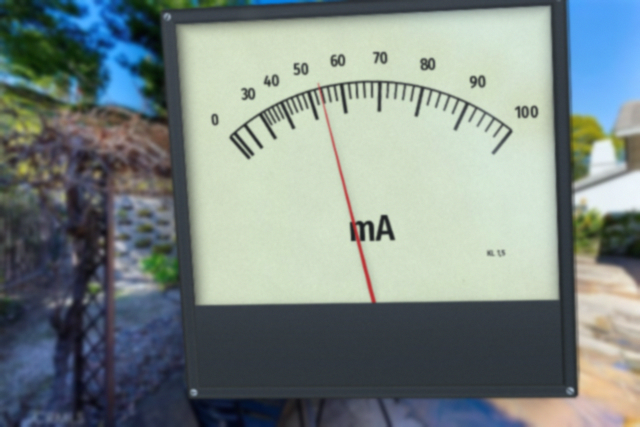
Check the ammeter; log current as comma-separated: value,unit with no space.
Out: 54,mA
